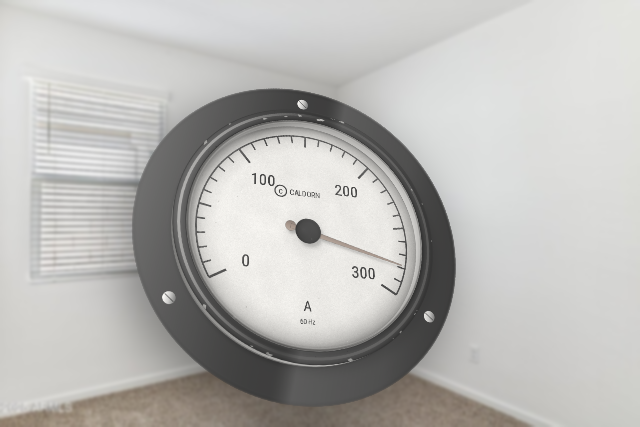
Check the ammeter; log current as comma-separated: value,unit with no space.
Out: 280,A
